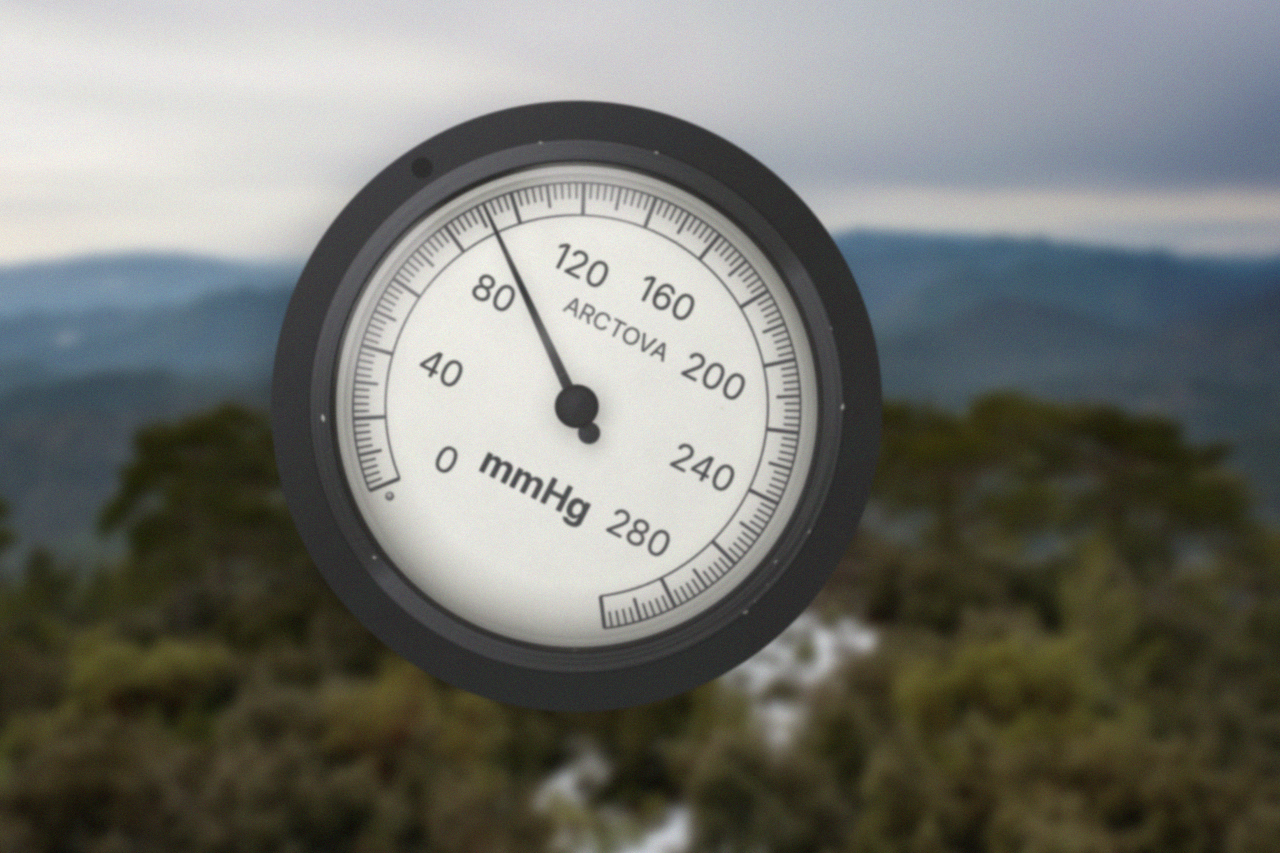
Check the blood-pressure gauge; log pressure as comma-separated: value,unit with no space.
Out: 92,mmHg
